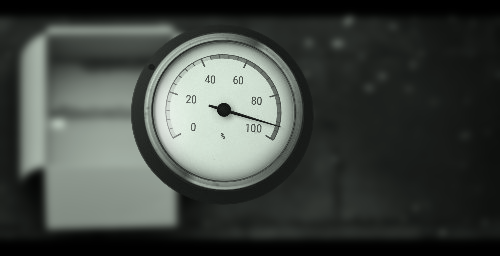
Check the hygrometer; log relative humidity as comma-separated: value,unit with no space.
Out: 94,%
